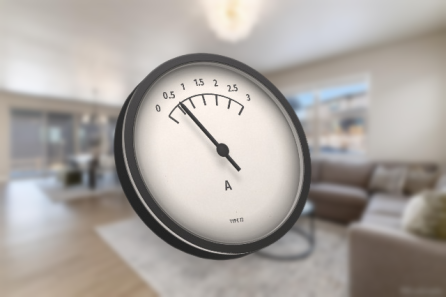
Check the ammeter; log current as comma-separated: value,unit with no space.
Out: 0.5,A
